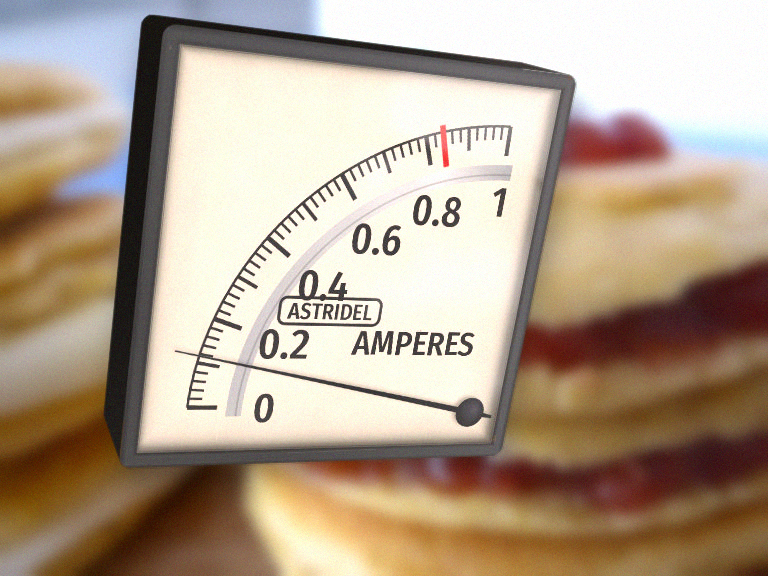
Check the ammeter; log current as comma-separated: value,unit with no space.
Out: 0.12,A
